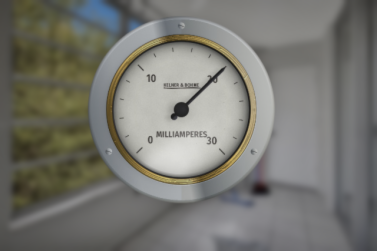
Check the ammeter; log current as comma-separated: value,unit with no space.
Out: 20,mA
